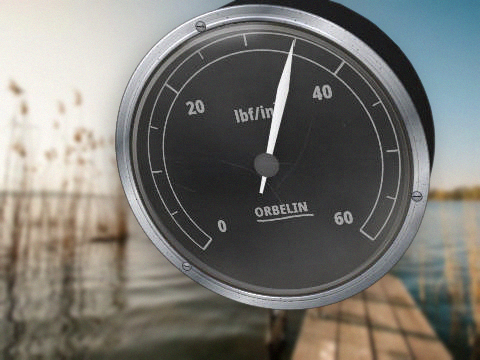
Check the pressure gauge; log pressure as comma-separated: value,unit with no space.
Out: 35,psi
